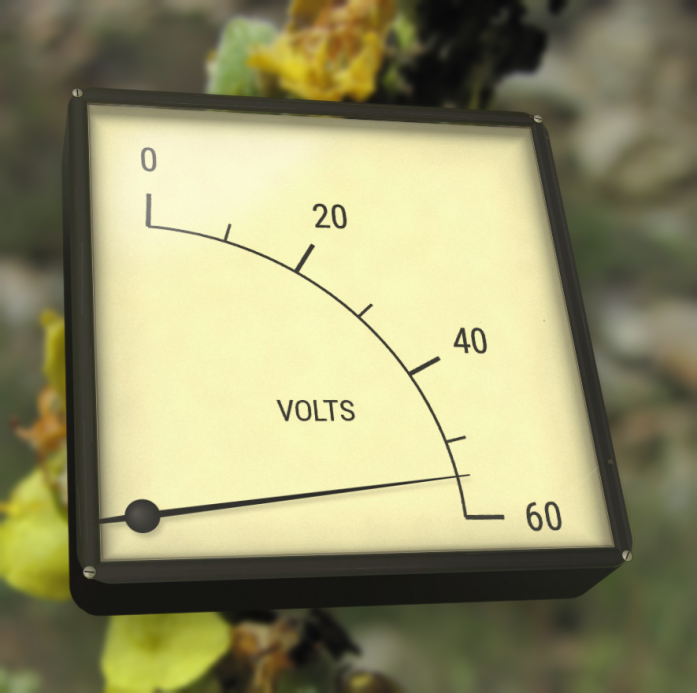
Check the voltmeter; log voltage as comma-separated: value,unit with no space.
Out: 55,V
